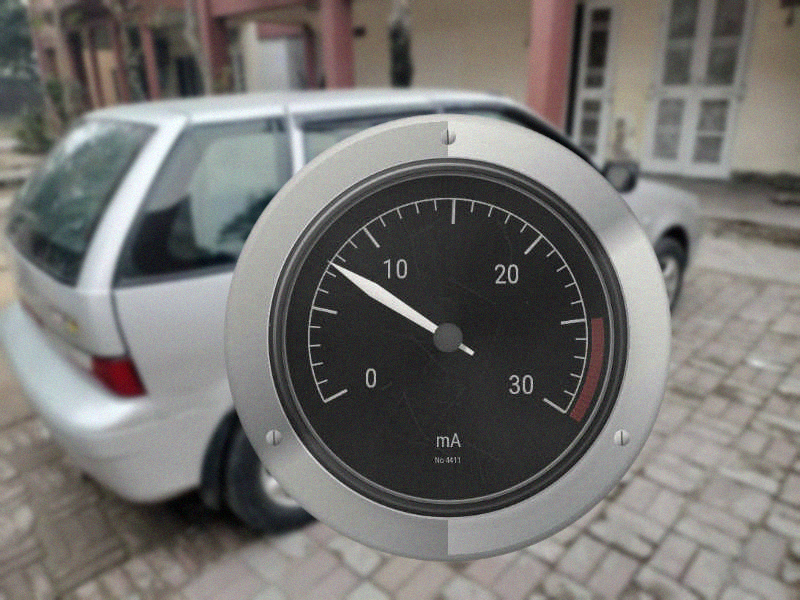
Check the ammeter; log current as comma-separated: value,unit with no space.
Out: 7.5,mA
